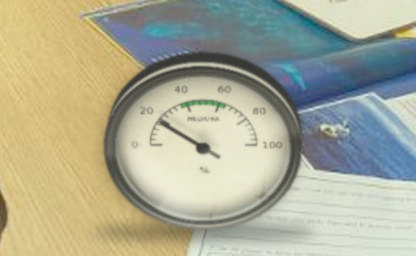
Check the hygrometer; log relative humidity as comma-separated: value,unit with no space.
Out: 20,%
